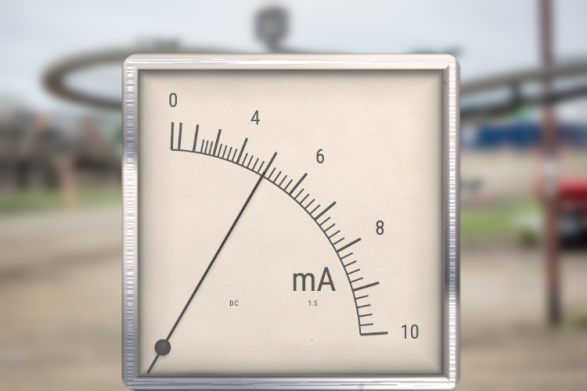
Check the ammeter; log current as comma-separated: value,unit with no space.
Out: 5,mA
